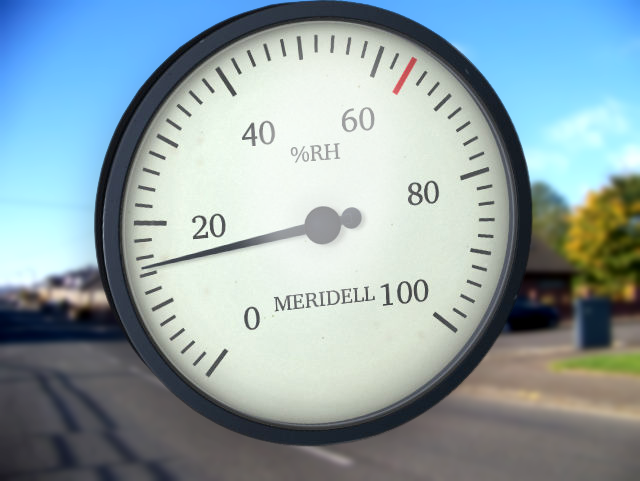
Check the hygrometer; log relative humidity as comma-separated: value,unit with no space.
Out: 15,%
